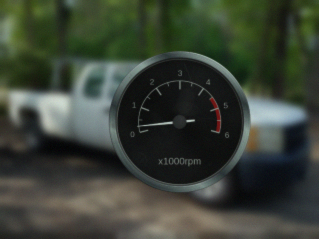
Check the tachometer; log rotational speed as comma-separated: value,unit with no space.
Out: 250,rpm
